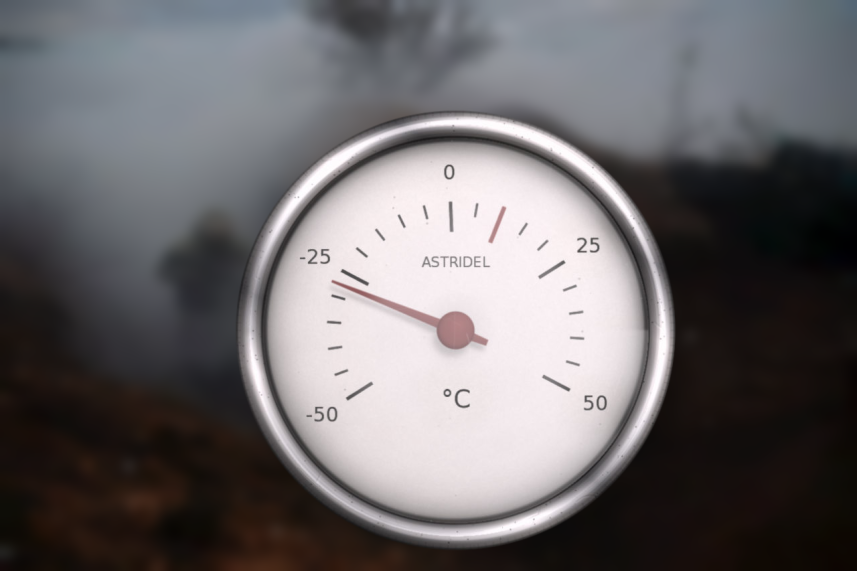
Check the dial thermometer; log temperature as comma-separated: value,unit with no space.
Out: -27.5,°C
